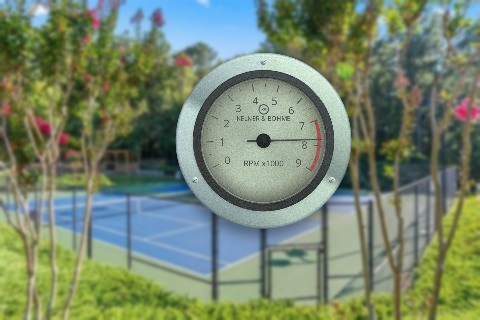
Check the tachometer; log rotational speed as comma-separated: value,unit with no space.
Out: 7750,rpm
